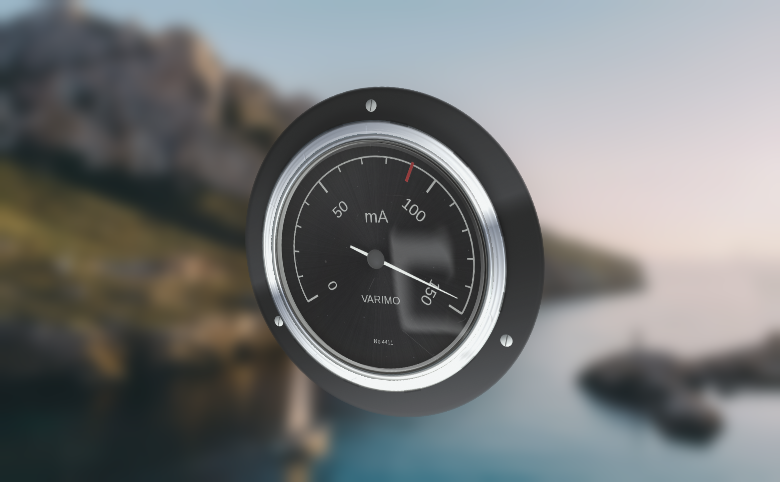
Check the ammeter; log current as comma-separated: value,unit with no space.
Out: 145,mA
